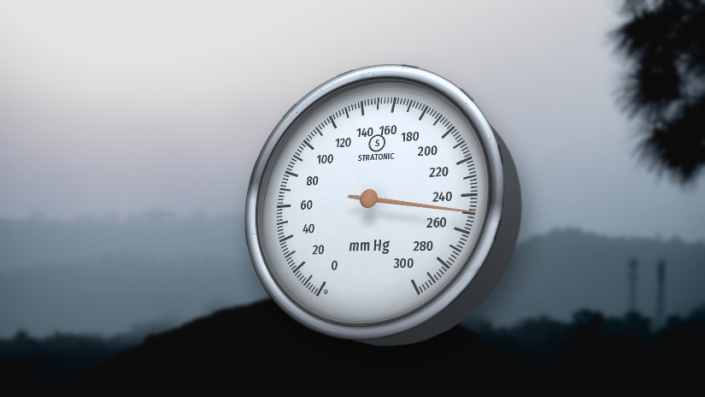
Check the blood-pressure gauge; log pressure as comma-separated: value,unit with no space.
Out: 250,mmHg
